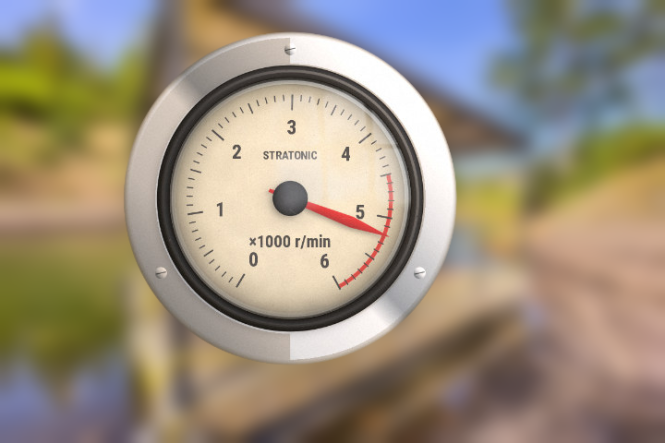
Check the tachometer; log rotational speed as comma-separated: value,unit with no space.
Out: 5200,rpm
